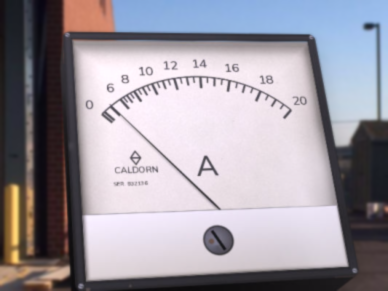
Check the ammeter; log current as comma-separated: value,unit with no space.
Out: 4,A
